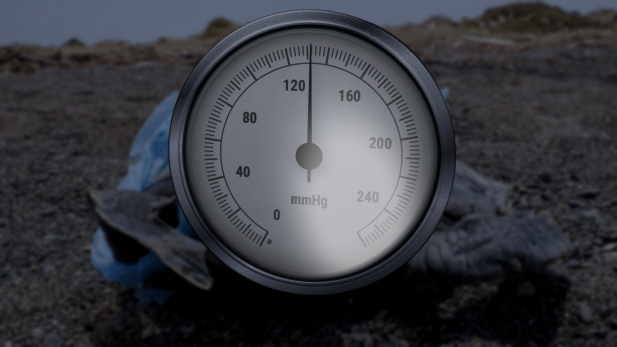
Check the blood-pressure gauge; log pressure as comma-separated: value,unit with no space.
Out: 132,mmHg
